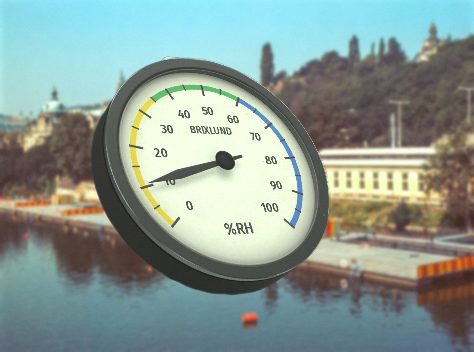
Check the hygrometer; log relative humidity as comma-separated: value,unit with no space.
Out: 10,%
